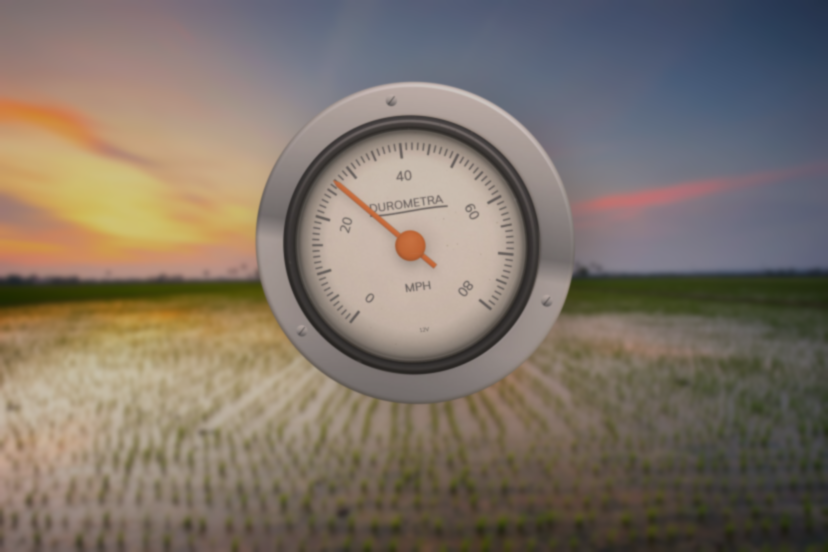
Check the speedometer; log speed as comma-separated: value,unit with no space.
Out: 27,mph
